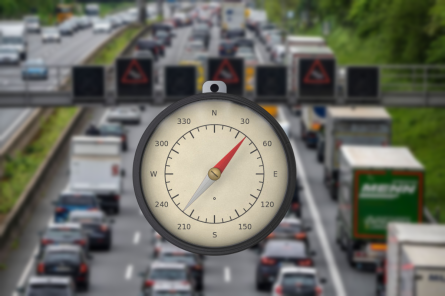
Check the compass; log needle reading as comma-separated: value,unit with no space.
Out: 40,°
